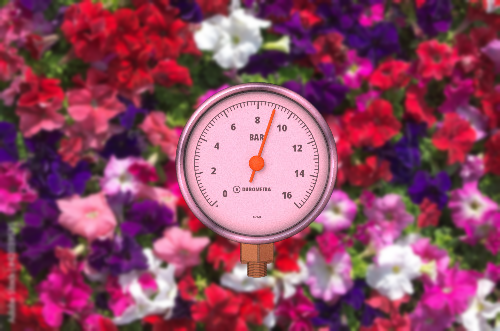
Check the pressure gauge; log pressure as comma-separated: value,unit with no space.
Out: 9,bar
